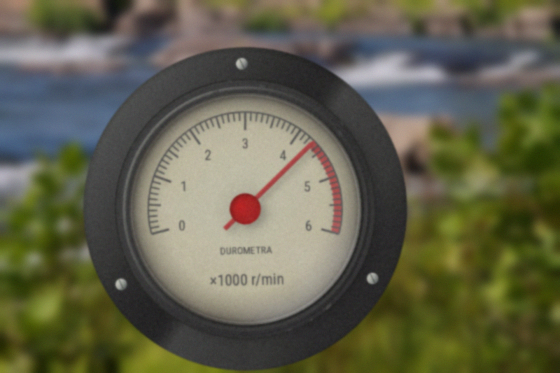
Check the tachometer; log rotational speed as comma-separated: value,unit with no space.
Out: 4300,rpm
